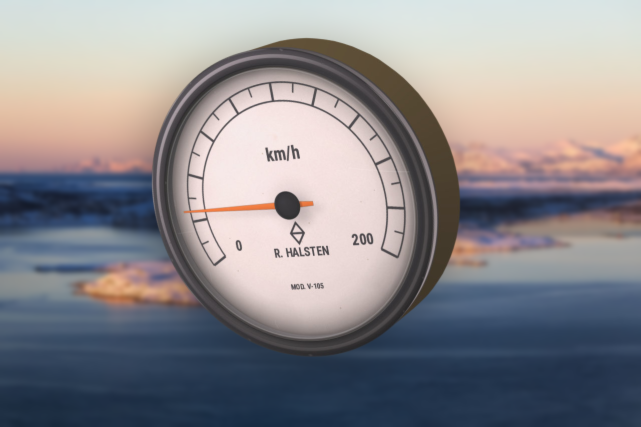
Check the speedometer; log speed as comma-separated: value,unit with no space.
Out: 25,km/h
